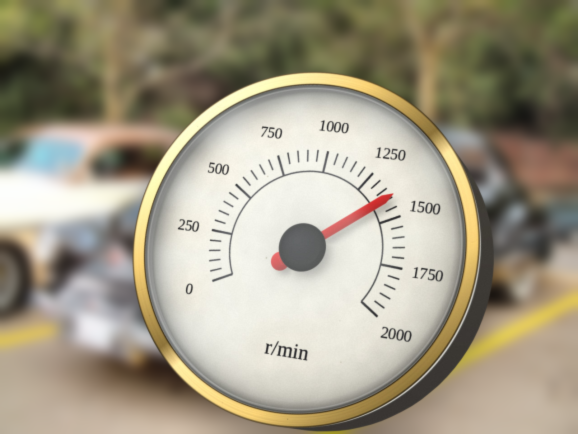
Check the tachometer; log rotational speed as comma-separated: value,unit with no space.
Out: 1400,rpm
